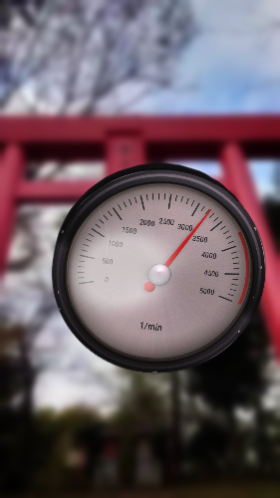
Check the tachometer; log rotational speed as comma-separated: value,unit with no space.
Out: 3200,rpm
